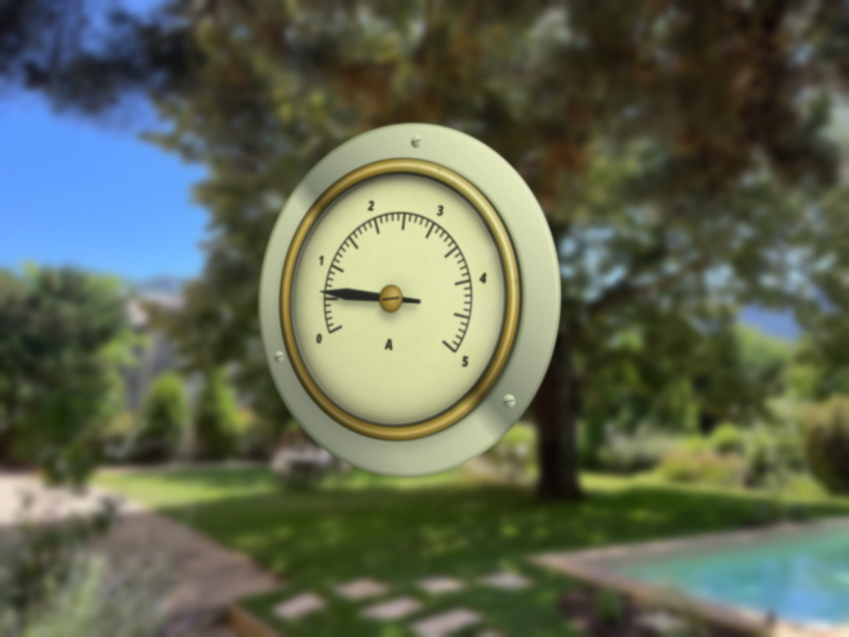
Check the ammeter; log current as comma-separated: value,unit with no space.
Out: 0.6,A
